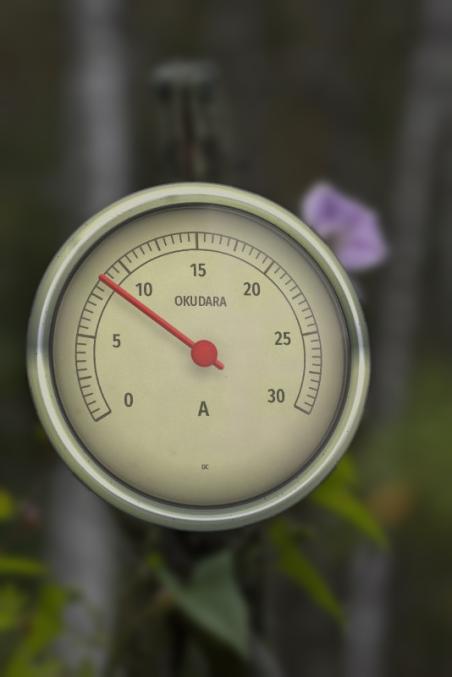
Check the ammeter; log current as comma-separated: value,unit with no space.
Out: 8.5,A
